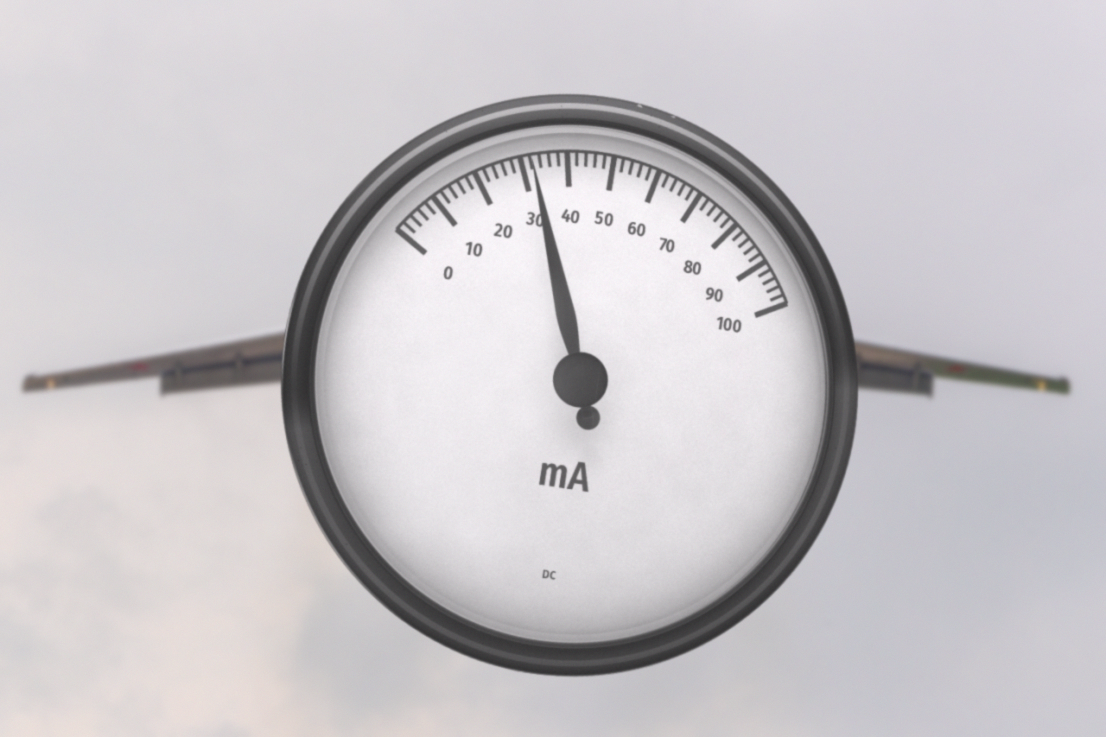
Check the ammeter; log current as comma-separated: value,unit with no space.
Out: 32,mA
